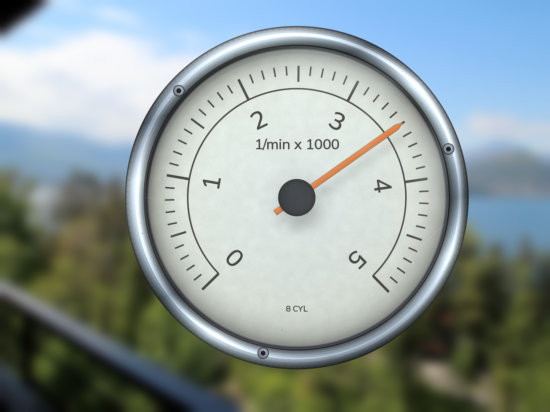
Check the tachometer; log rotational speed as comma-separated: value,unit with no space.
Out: 3500,rpm
